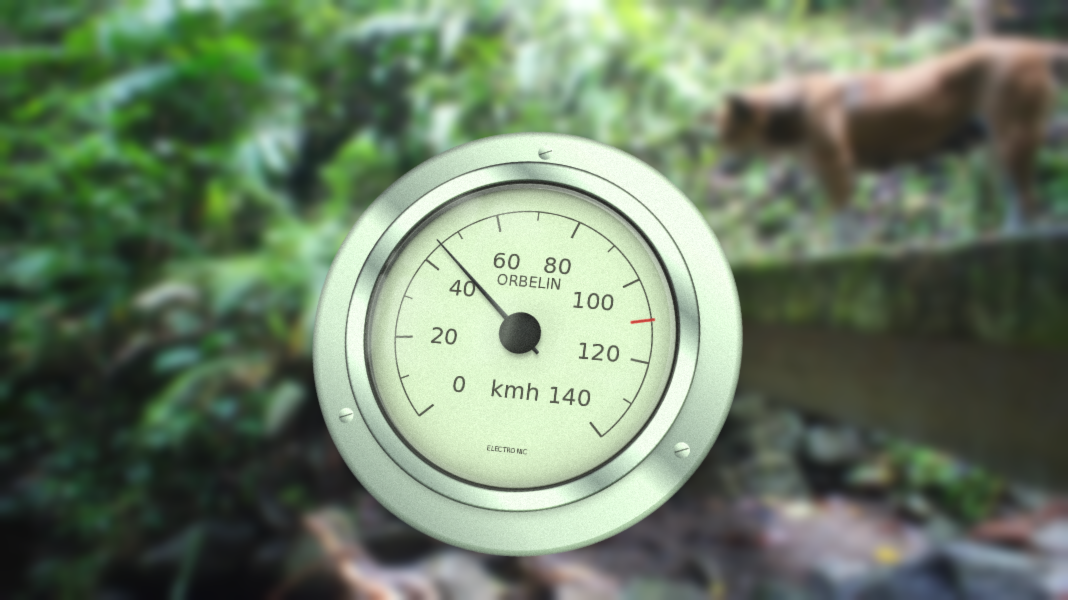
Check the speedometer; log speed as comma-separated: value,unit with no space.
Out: 45,km/h
